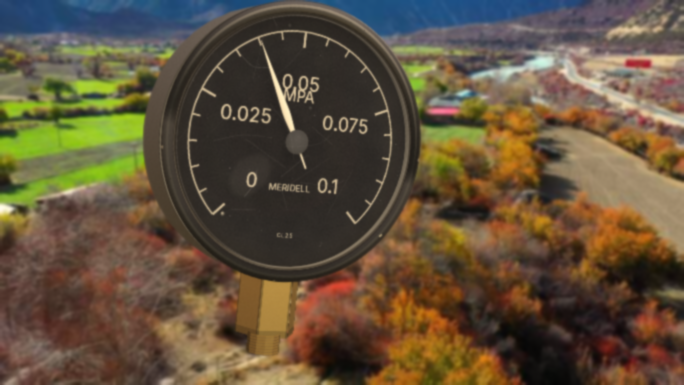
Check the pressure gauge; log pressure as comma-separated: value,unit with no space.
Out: 0.04,MPa
